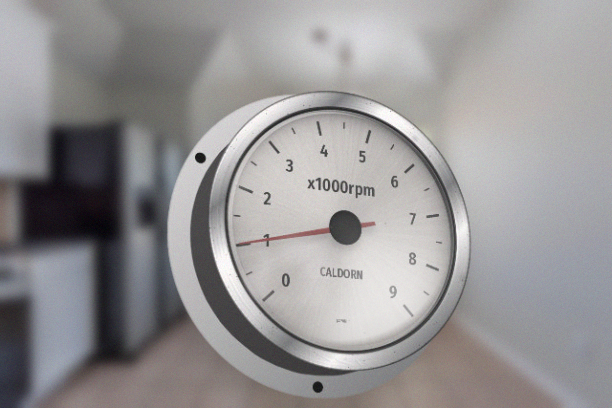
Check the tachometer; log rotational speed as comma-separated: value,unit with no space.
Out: 1000,rpm
